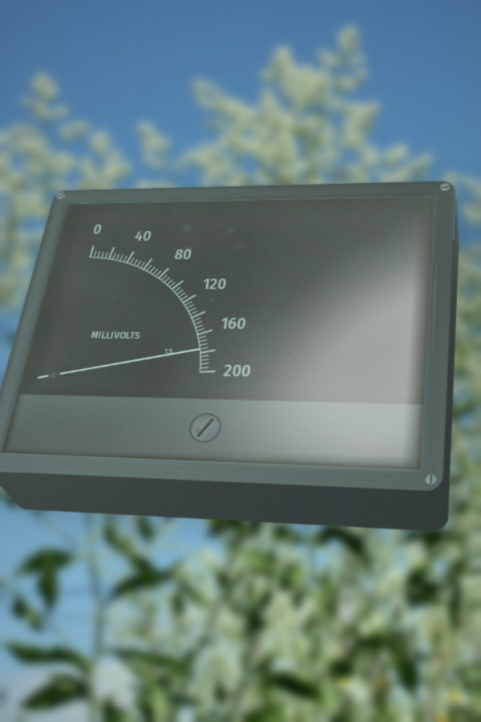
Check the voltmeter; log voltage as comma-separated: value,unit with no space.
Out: 180,mV
